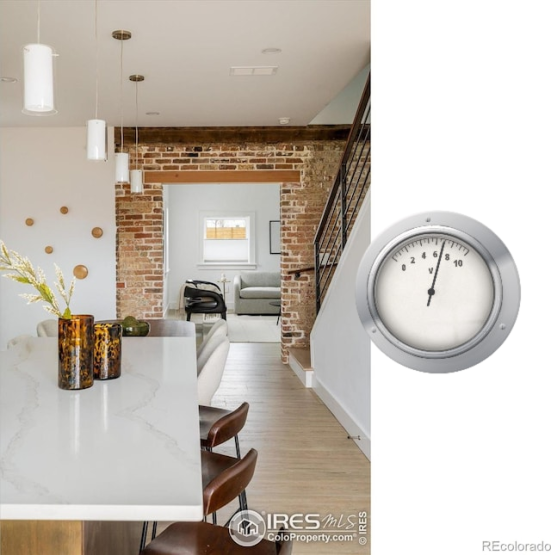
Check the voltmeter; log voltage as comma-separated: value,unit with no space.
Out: 7,V
